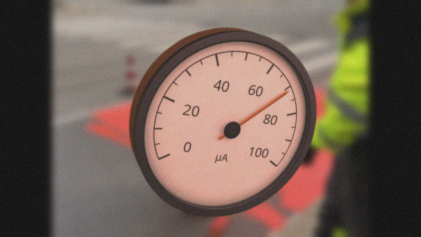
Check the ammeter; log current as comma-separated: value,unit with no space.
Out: 70,µA
